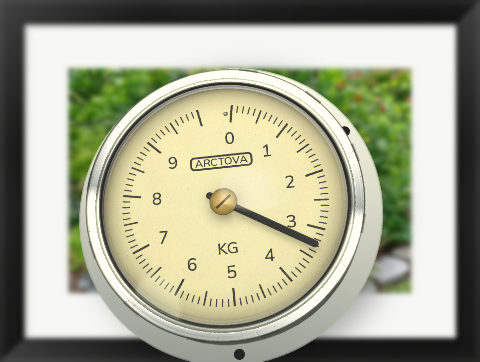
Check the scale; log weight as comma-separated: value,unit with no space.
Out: 3.3,kg
